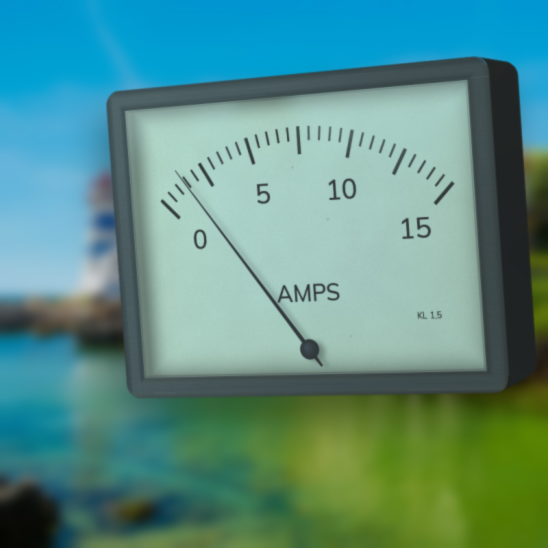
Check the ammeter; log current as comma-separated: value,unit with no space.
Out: 1.5,A
